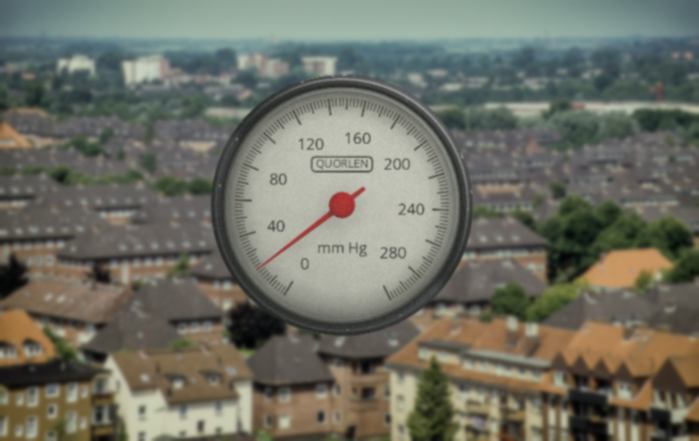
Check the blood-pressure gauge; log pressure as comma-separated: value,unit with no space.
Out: 20,mmHg
